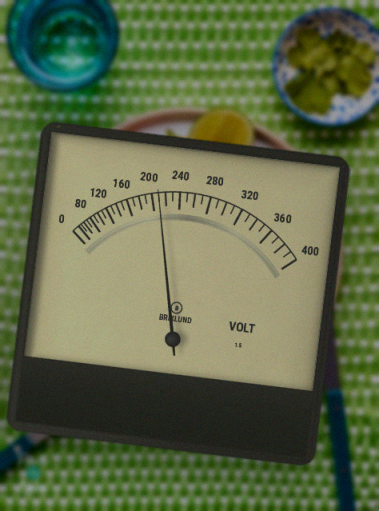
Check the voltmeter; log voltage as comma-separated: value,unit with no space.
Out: 210,V
